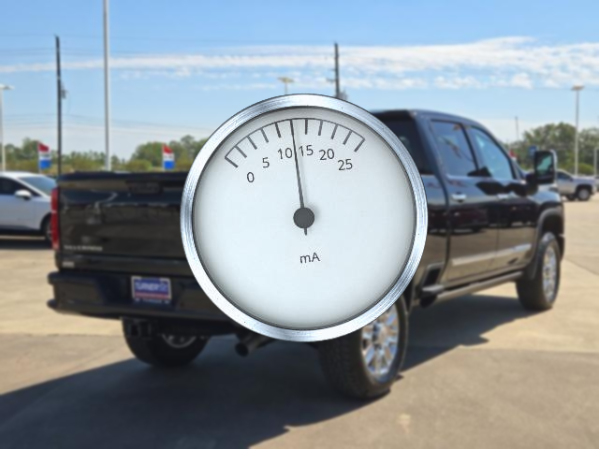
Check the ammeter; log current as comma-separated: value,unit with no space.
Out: 12.5,mA
